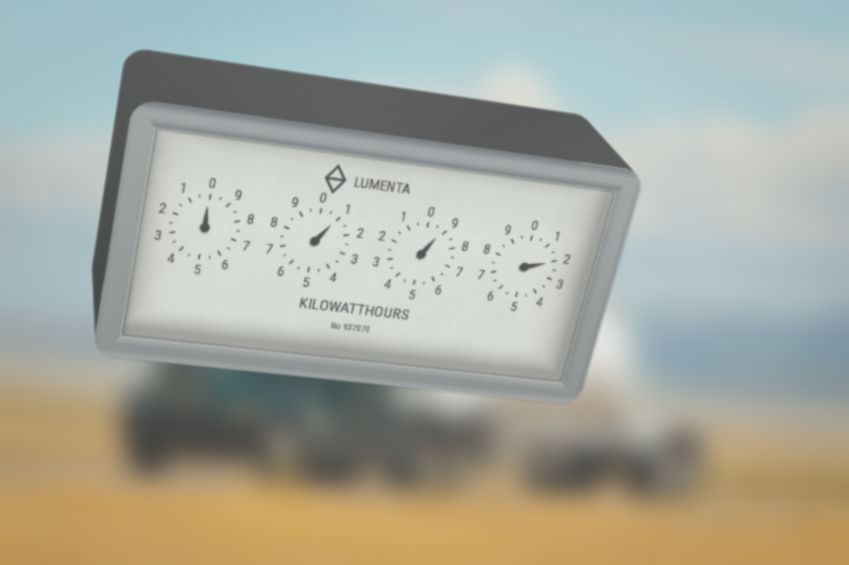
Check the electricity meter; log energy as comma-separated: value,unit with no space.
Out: 92,kWh
